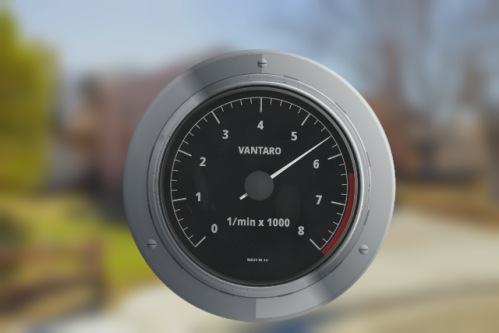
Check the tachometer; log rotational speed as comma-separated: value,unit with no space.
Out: 5600,rpm
